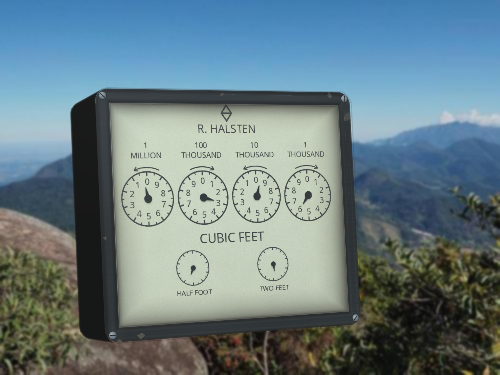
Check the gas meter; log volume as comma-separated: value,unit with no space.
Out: 29600,ft³
